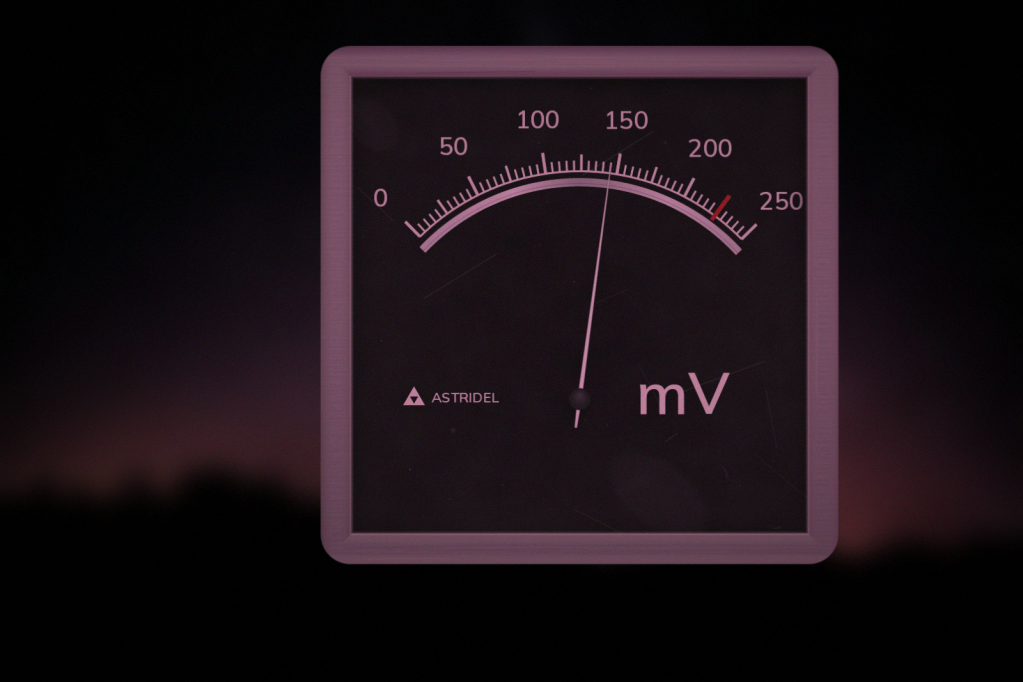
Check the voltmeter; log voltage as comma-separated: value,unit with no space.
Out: 145,mV
